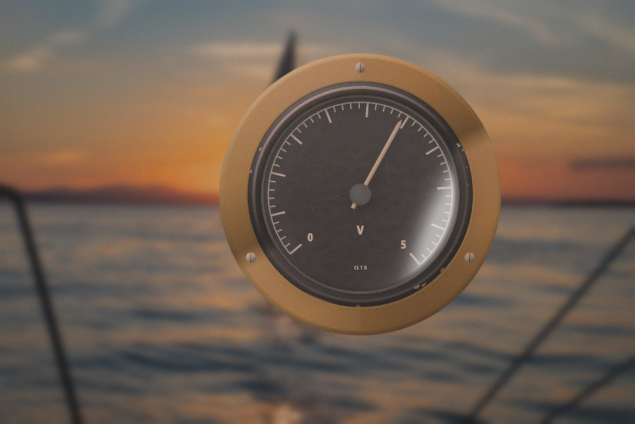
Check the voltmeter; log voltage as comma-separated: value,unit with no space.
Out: 2.95,V
